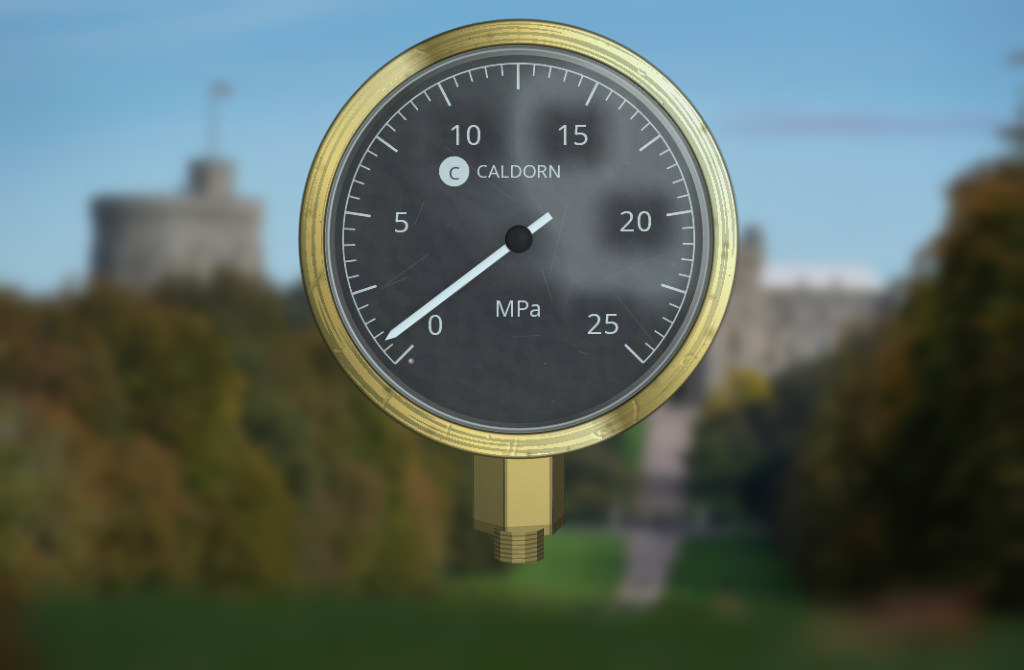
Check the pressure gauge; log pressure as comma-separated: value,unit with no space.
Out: 0.75,MPa
